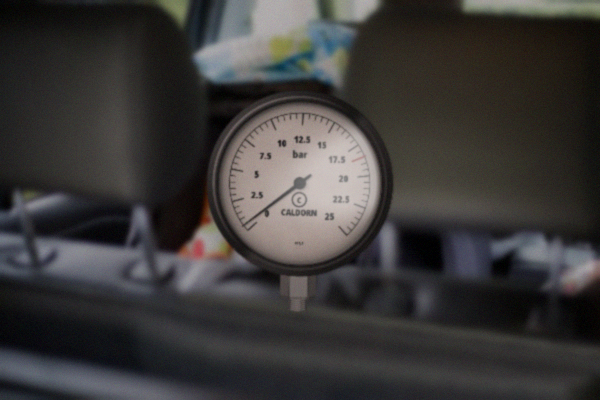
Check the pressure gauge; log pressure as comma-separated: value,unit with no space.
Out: 0.5,bar
